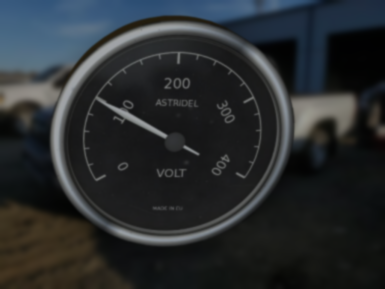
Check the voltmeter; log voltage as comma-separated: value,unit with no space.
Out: 100,V
